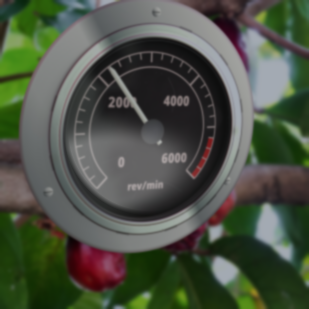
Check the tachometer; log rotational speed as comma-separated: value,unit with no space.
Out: 2200,rpm
